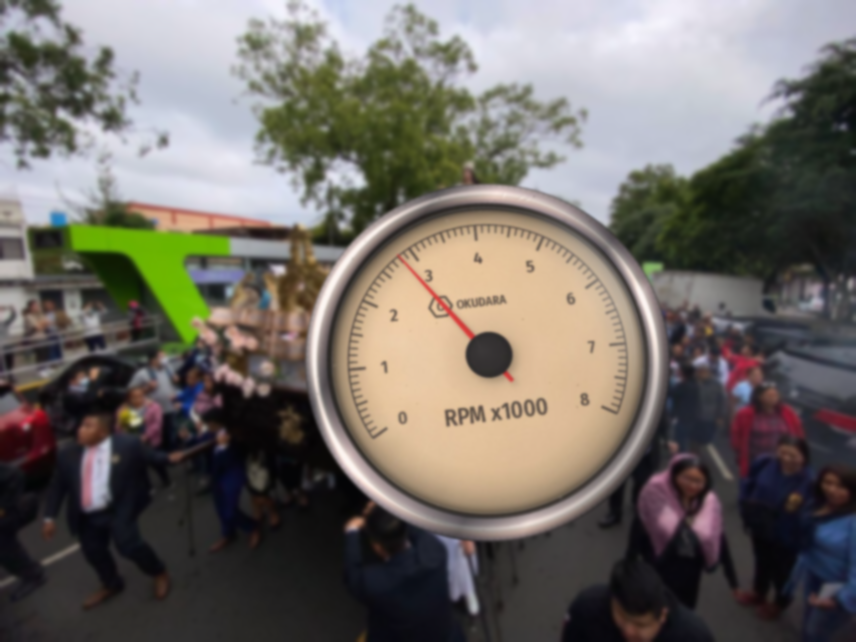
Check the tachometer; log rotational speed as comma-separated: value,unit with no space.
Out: 2800,rpm
